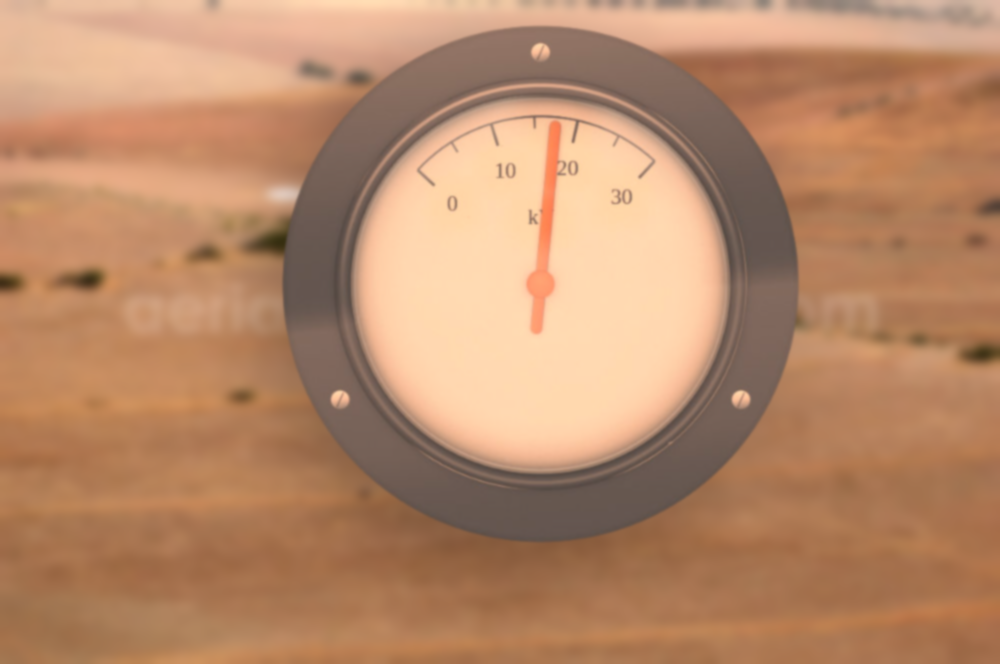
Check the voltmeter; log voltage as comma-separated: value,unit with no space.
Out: 17.5,kV
